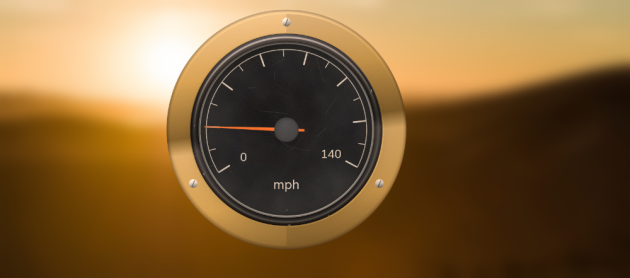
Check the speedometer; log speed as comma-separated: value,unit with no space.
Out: 20,mph
